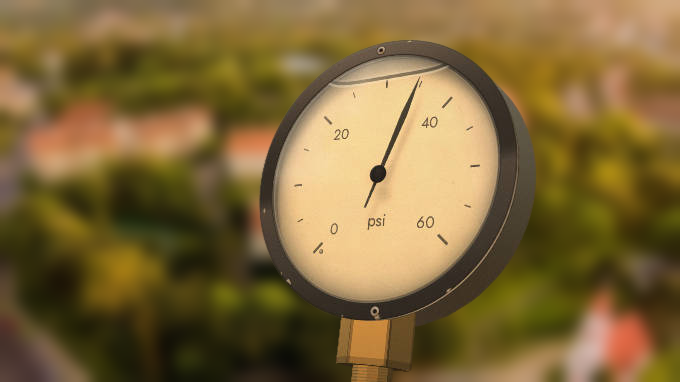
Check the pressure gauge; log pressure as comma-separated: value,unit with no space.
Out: 35,psi
